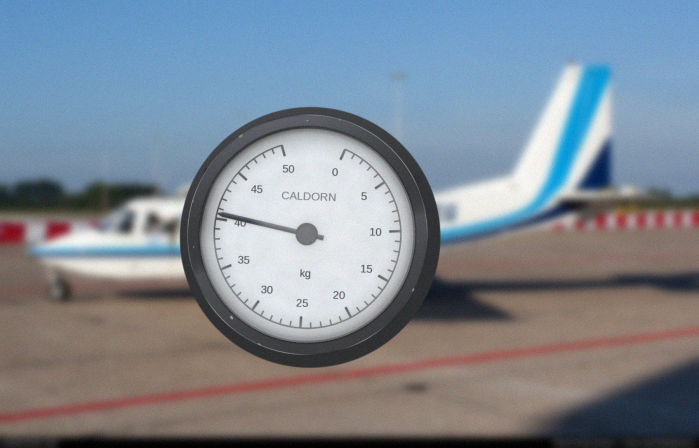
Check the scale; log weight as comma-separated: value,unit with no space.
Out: 40.5,kg
